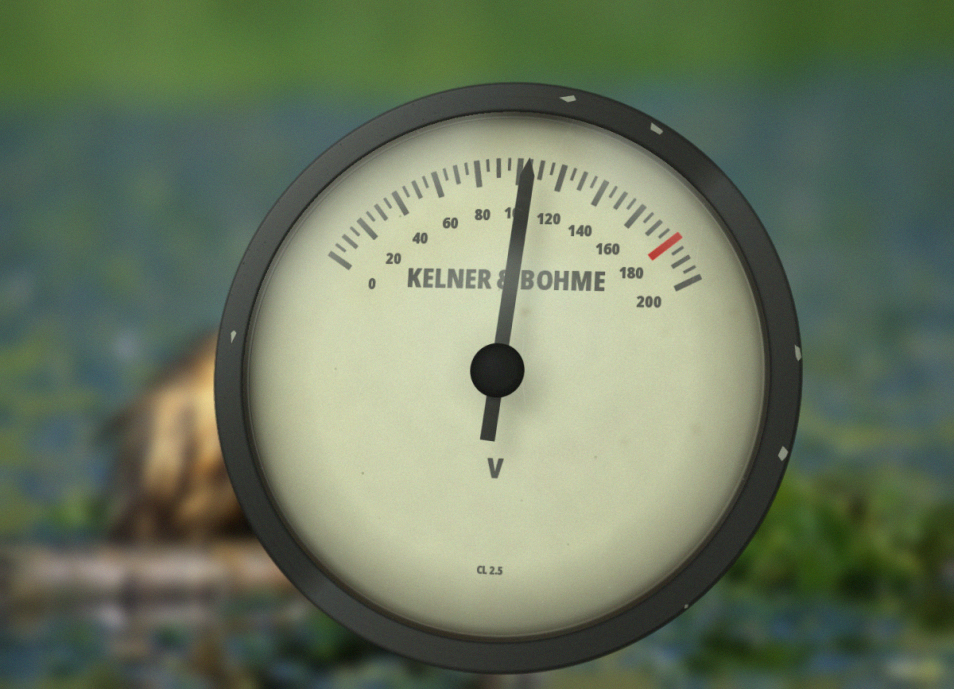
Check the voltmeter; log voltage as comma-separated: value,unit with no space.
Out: 105,V
